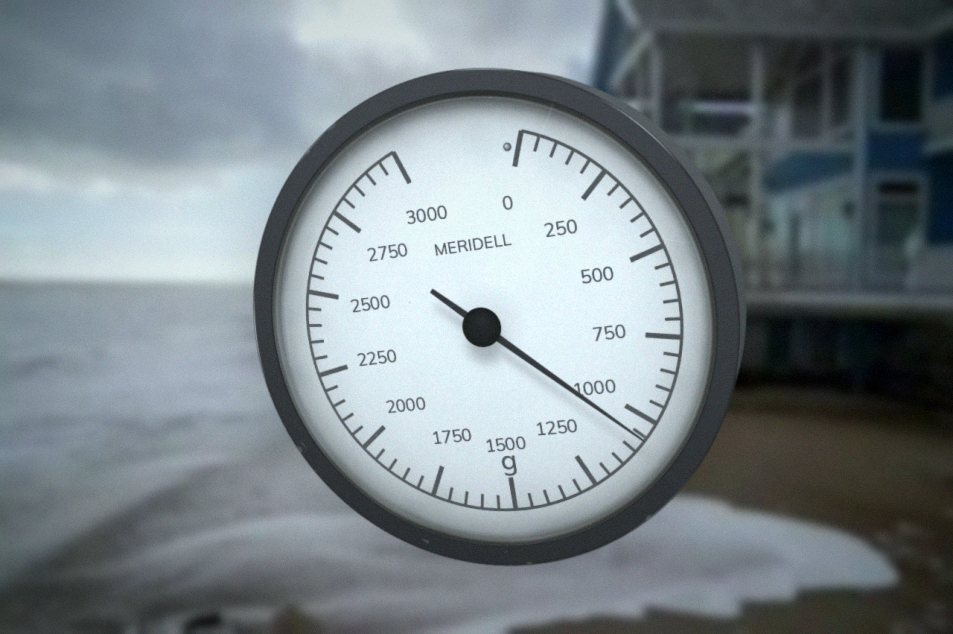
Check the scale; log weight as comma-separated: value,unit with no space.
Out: 1050,g
